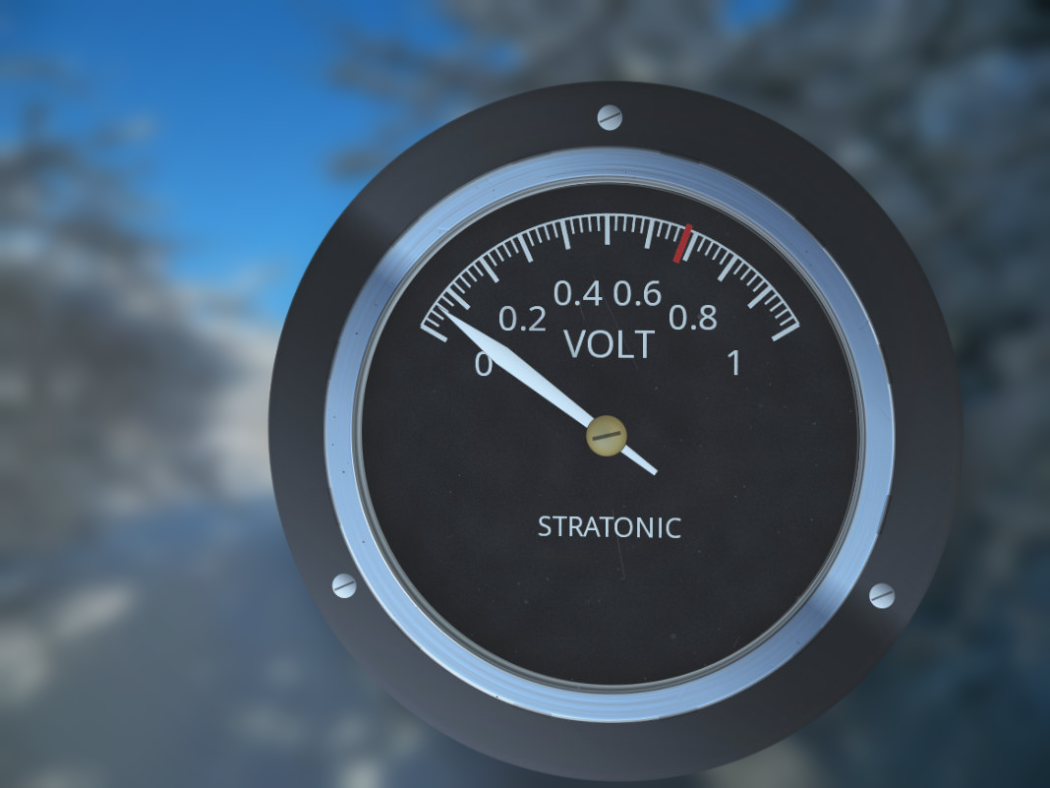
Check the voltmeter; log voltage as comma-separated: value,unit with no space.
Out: 0.06,V
